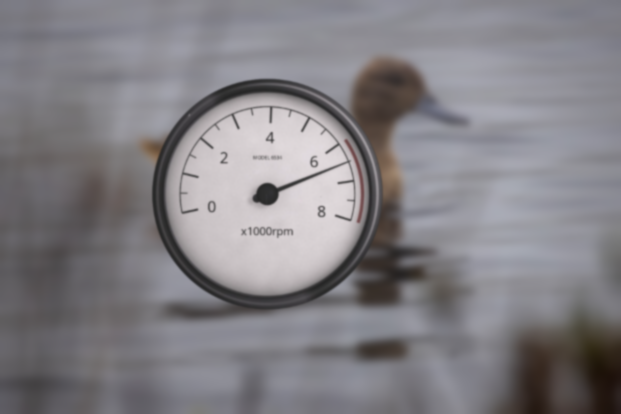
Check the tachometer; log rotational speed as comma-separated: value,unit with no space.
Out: 6500,rpm
